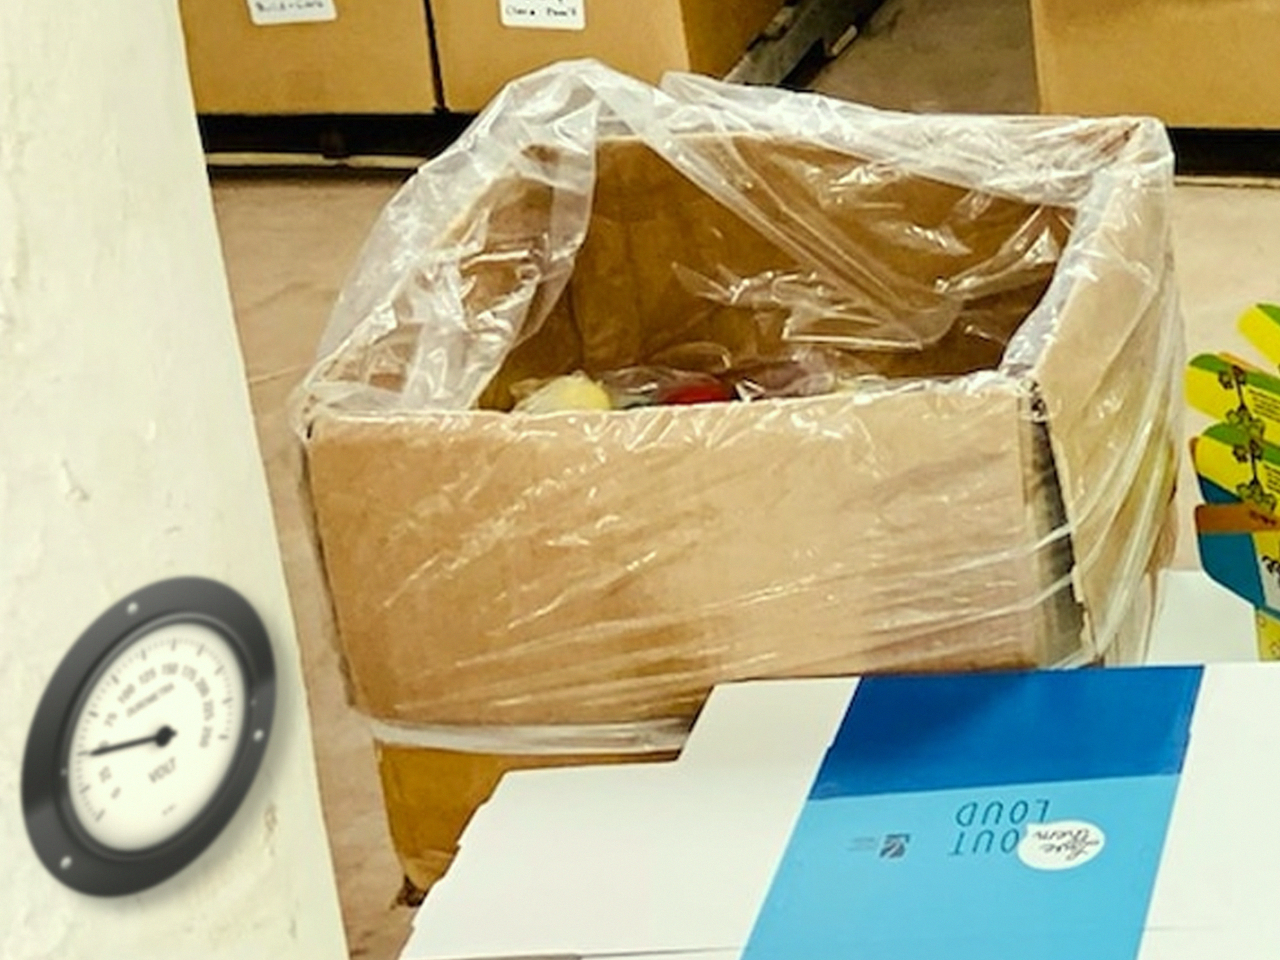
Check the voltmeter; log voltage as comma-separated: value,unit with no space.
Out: 50,V
